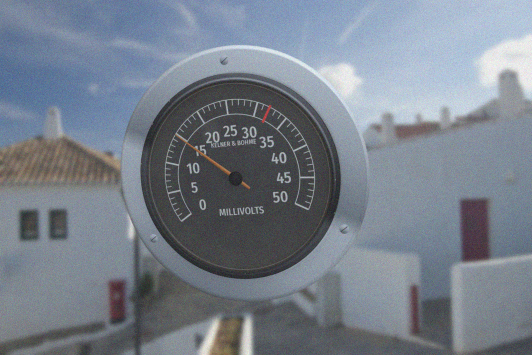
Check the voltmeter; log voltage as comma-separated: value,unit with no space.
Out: 15,mV
